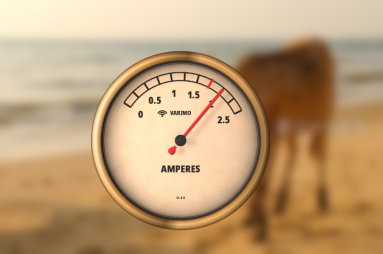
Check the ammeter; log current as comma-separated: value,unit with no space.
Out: 2,A
